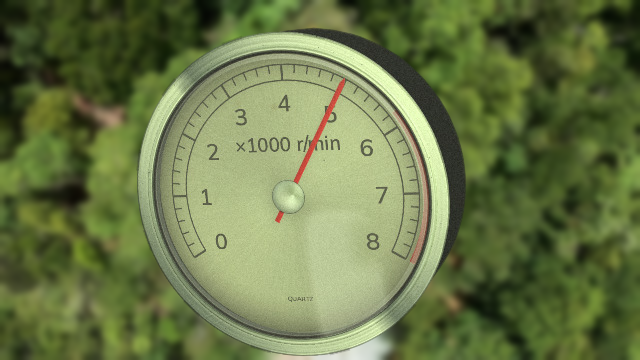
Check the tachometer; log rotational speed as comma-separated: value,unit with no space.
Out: 5000,rpm
